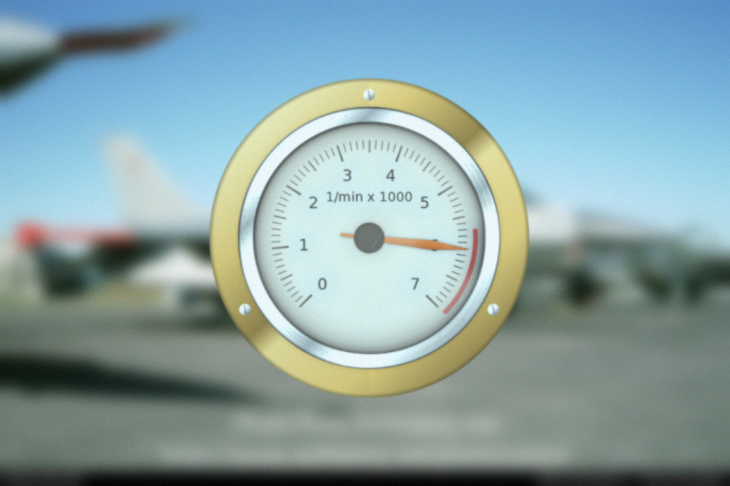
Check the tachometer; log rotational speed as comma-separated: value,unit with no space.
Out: 6000,rpm
